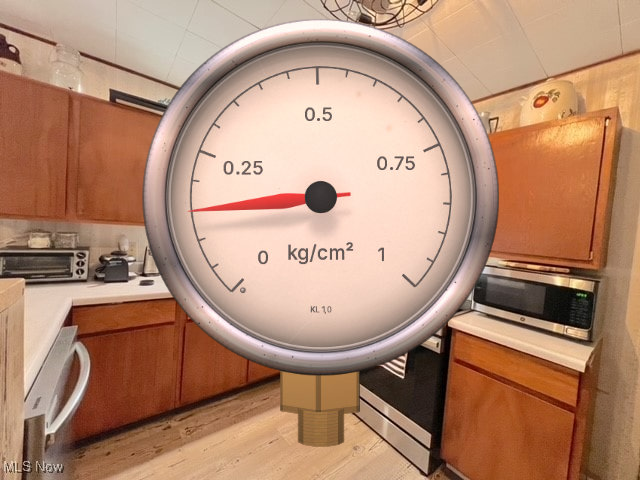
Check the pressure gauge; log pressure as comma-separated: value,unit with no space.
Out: 0.15,kg/cm²
